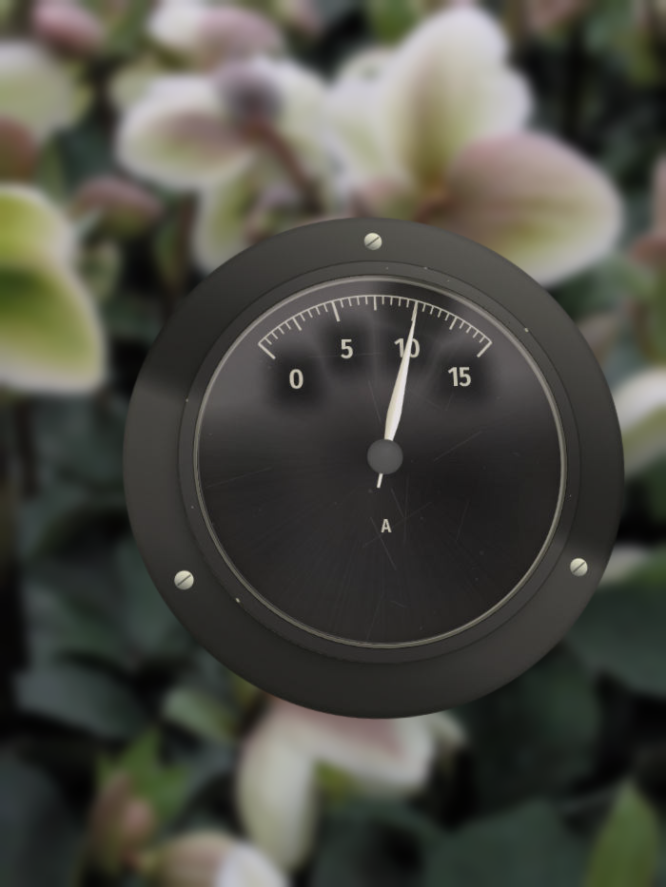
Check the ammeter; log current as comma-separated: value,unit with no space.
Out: 10,A
